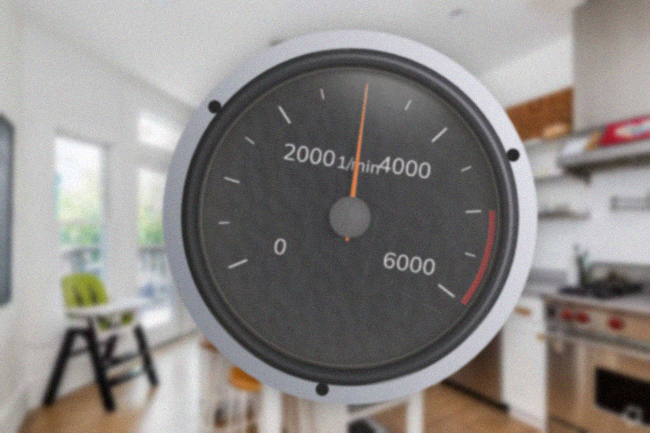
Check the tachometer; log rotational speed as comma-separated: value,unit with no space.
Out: 3000,rpm
